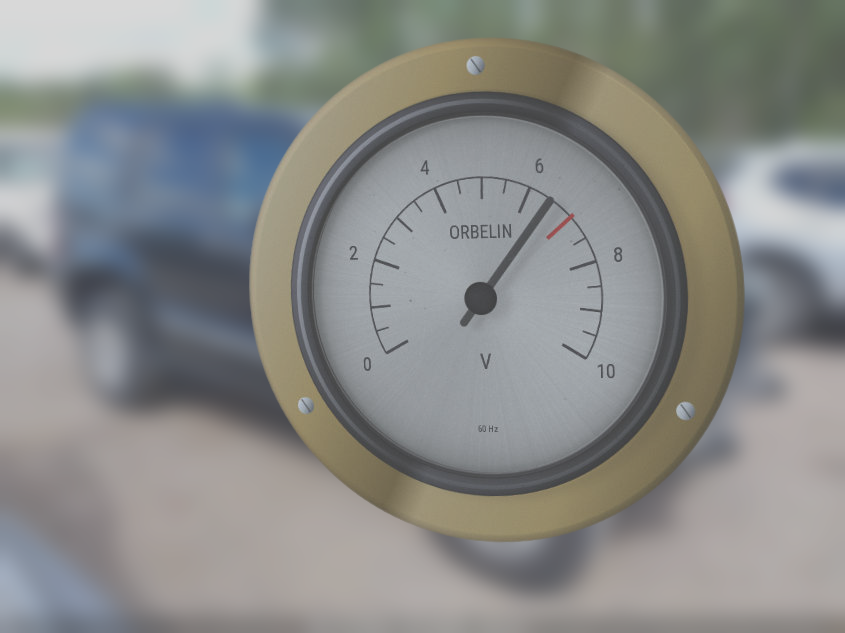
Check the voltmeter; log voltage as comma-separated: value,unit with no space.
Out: 6.5,V
